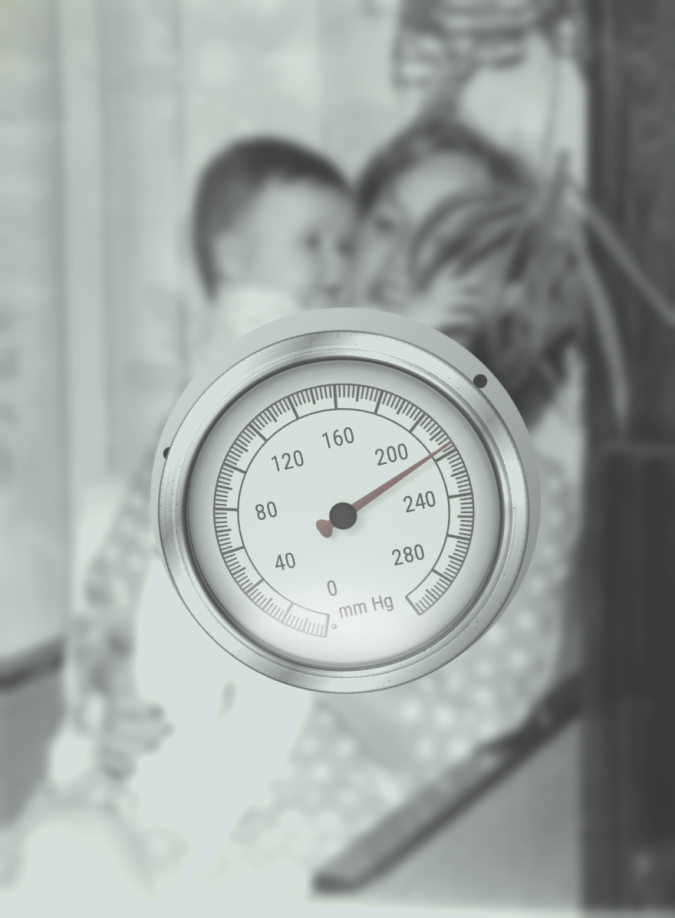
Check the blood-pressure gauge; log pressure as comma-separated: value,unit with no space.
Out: 216,mmHg
